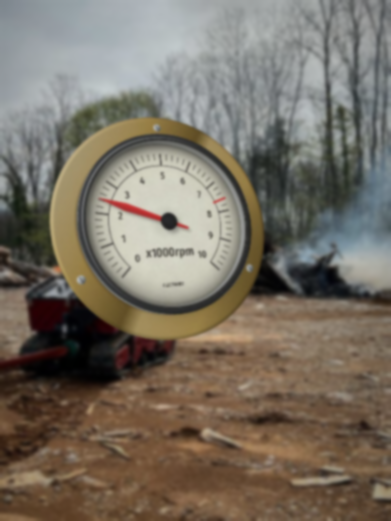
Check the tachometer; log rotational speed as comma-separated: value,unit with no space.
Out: 2400,rpm
